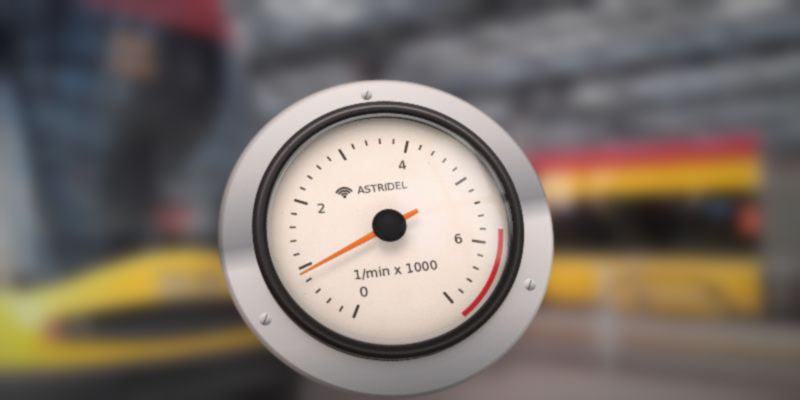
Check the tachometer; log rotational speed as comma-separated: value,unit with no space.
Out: 900,rpm
